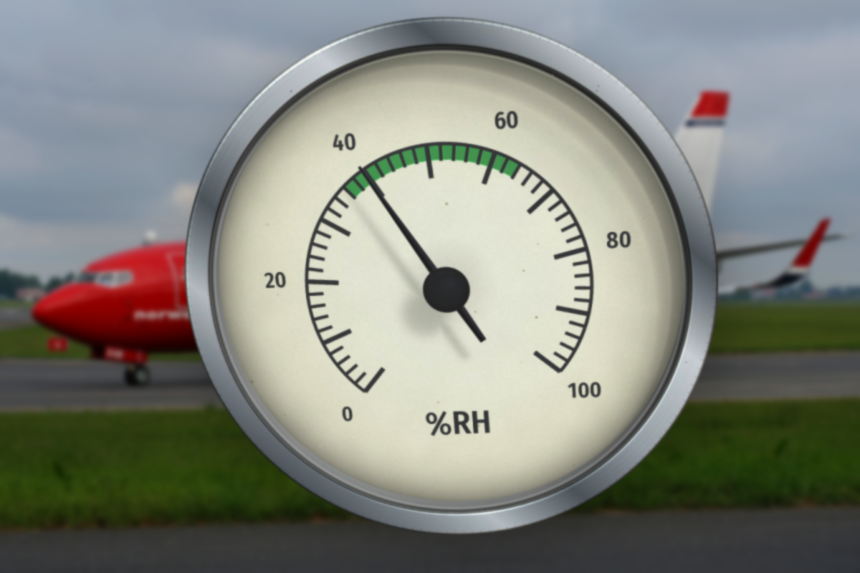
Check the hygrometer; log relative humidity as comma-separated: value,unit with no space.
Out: 40,%
